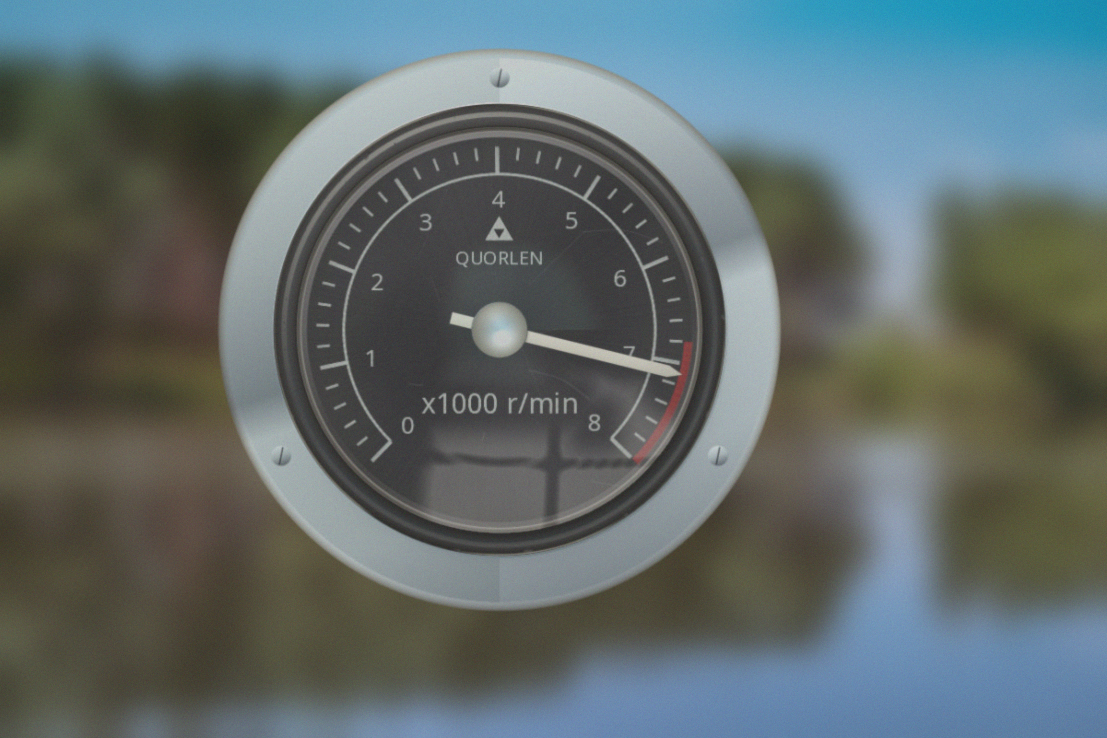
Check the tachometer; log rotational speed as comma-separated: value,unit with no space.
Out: 7100,rpm
